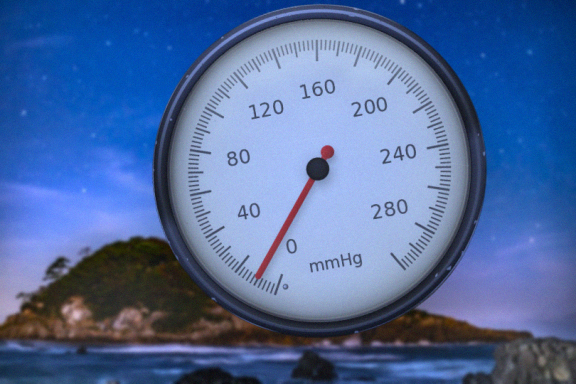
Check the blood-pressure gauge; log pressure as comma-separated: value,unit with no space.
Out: 10,mmHg
